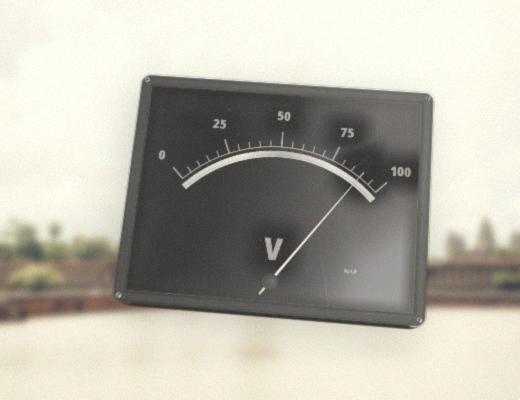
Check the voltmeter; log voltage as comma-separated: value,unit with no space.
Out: 90,V
